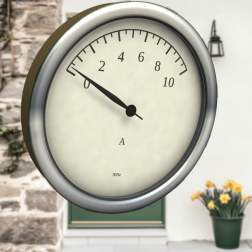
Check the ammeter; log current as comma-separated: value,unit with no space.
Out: 0.25,A
